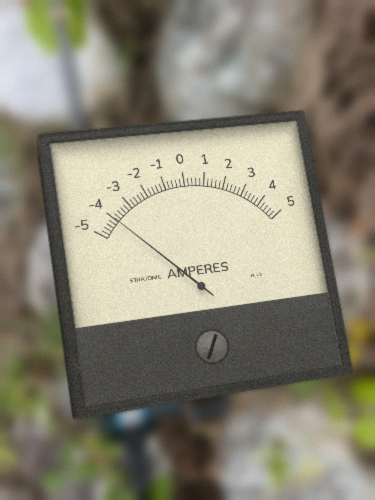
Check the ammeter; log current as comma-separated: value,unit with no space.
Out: -4,A
